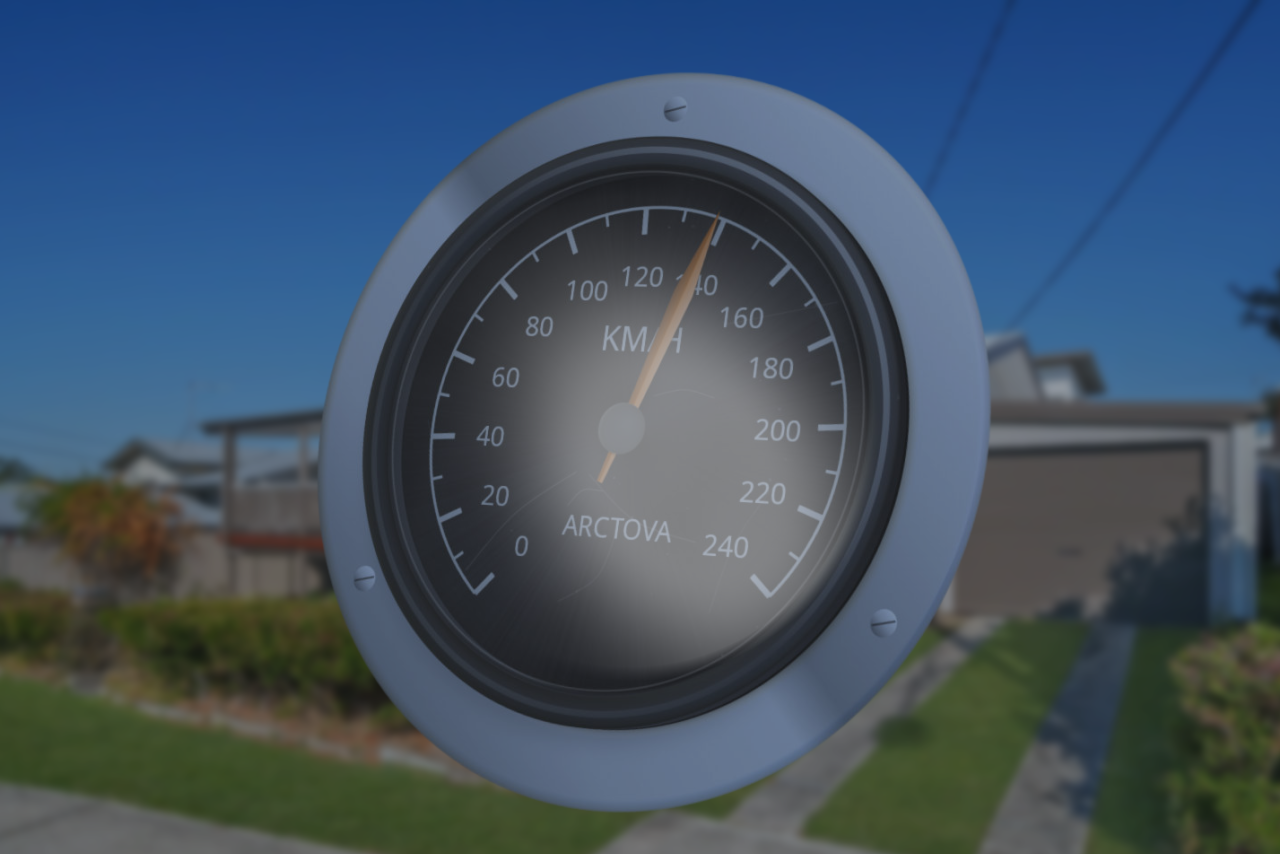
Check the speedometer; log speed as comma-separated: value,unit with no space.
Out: 140,km/h
